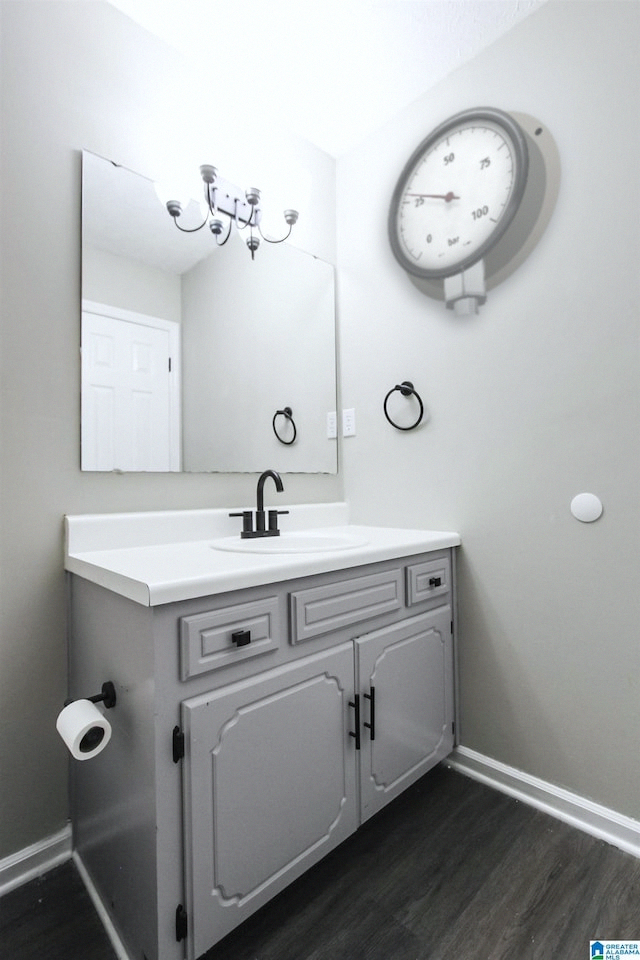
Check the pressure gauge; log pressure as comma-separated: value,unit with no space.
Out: 27.5,bar
